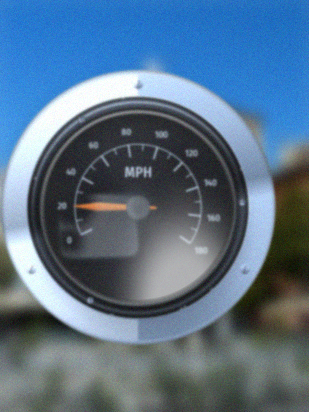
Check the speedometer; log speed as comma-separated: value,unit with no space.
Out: 20,mph
